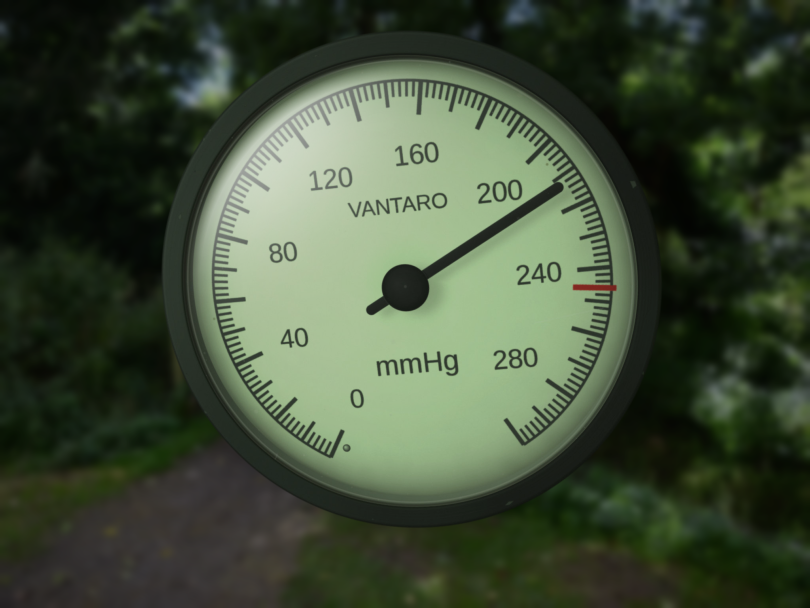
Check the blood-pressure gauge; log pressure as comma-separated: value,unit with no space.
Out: 212,mmHg
